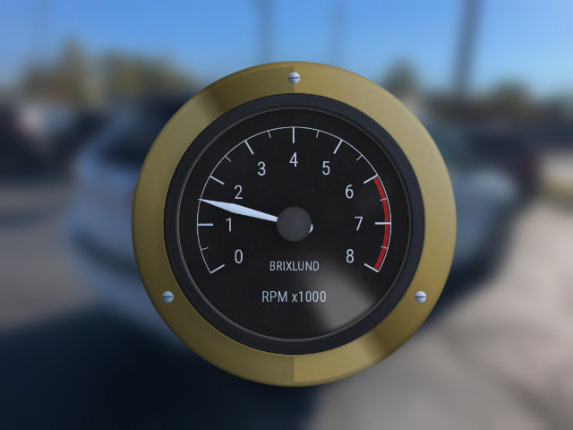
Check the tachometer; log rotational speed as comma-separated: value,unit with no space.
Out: 1500,rpm
